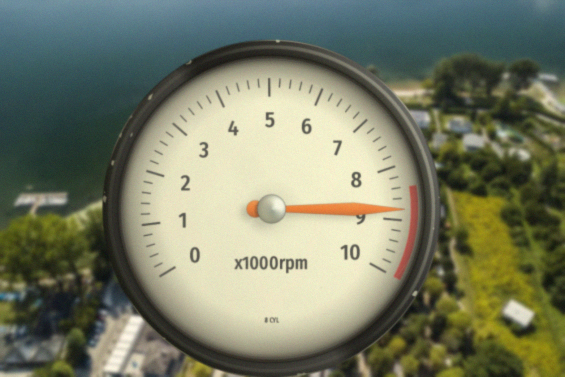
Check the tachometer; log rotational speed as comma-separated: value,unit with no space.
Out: 8800,rpm
